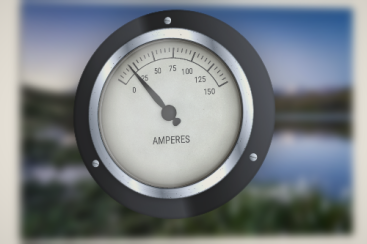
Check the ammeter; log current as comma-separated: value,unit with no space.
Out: 20,A
